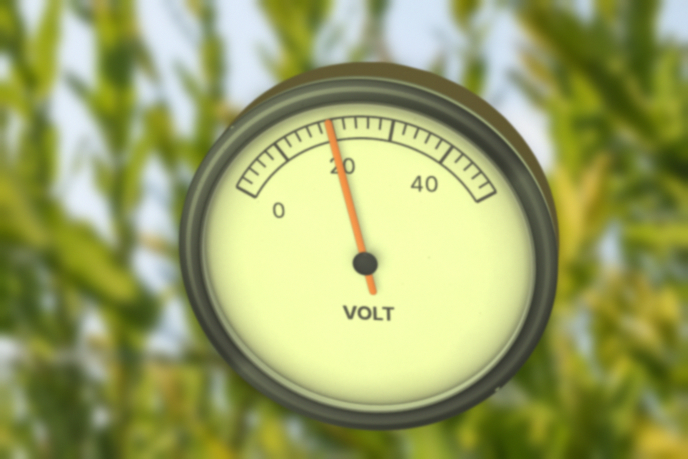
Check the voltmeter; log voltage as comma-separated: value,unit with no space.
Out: 20,V
